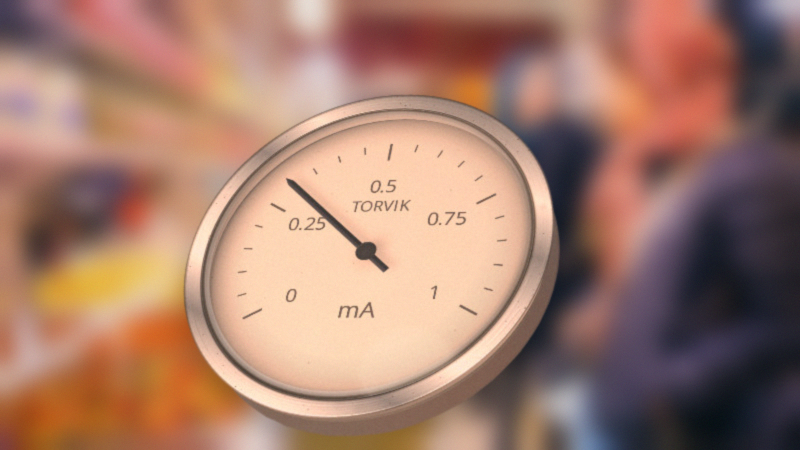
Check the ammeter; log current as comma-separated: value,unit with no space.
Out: 0.3,mA
